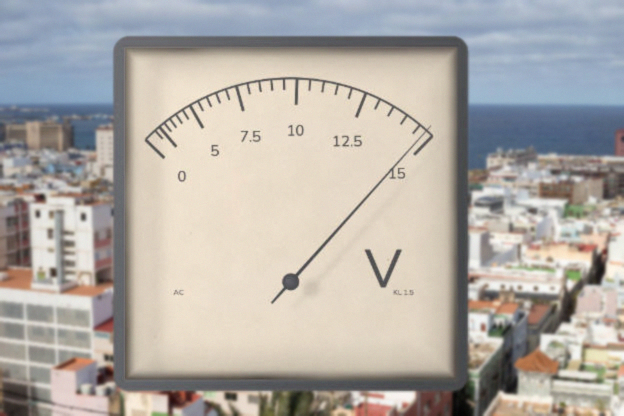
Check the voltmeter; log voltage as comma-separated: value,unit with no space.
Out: 14.75,V
